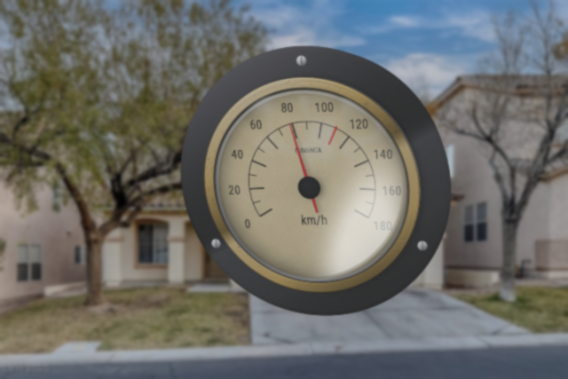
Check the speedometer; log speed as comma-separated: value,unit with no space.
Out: 80,km/h
